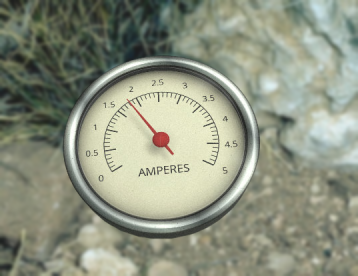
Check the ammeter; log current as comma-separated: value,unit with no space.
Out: 1.8,A
